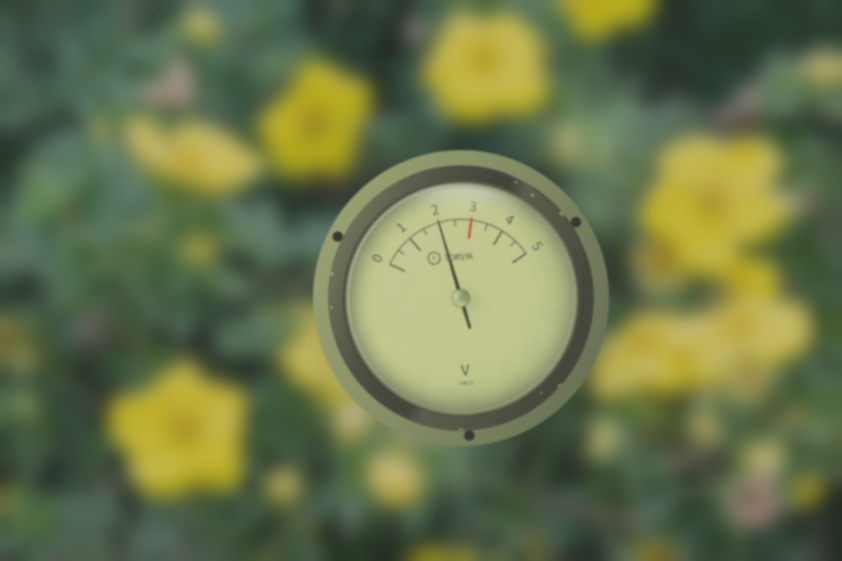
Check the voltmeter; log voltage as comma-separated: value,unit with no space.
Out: 2,V
